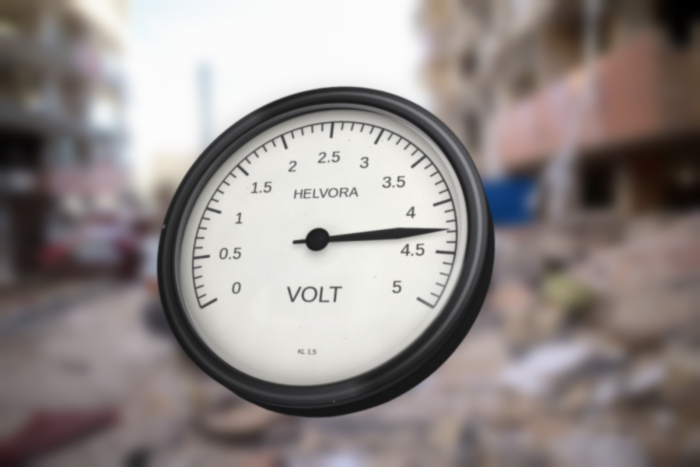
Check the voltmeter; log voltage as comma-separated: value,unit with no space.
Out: 4.3,V
